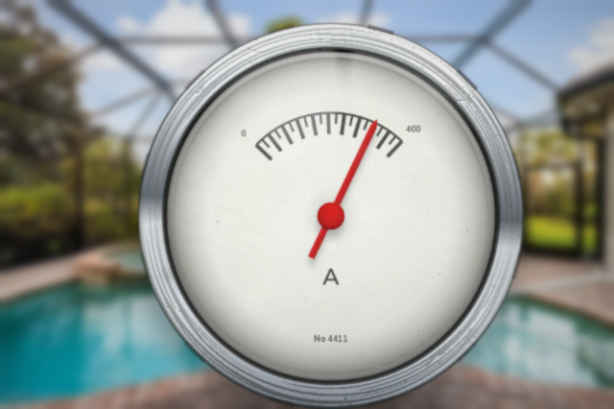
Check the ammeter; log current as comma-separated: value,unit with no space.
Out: 320,A
